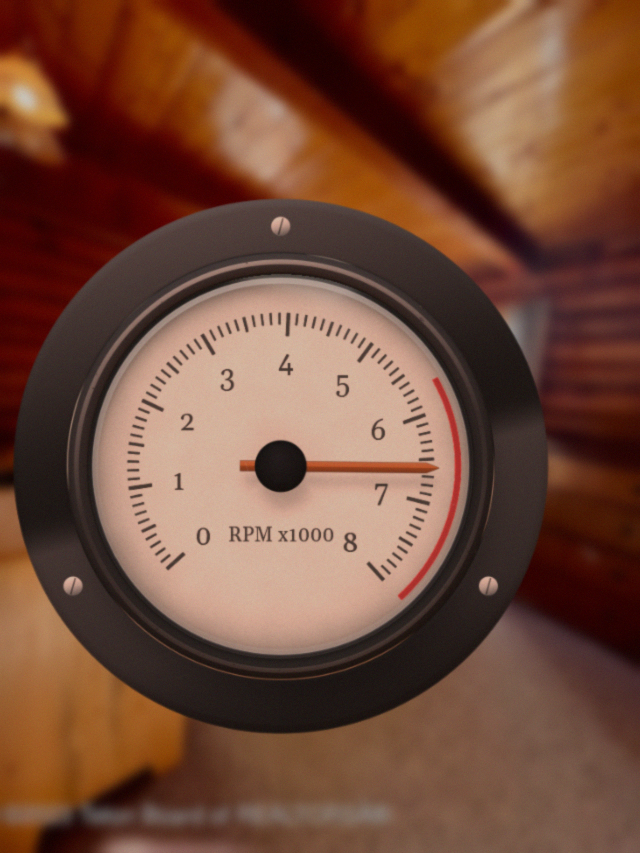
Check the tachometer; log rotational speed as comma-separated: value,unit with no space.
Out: 6600,rpm
